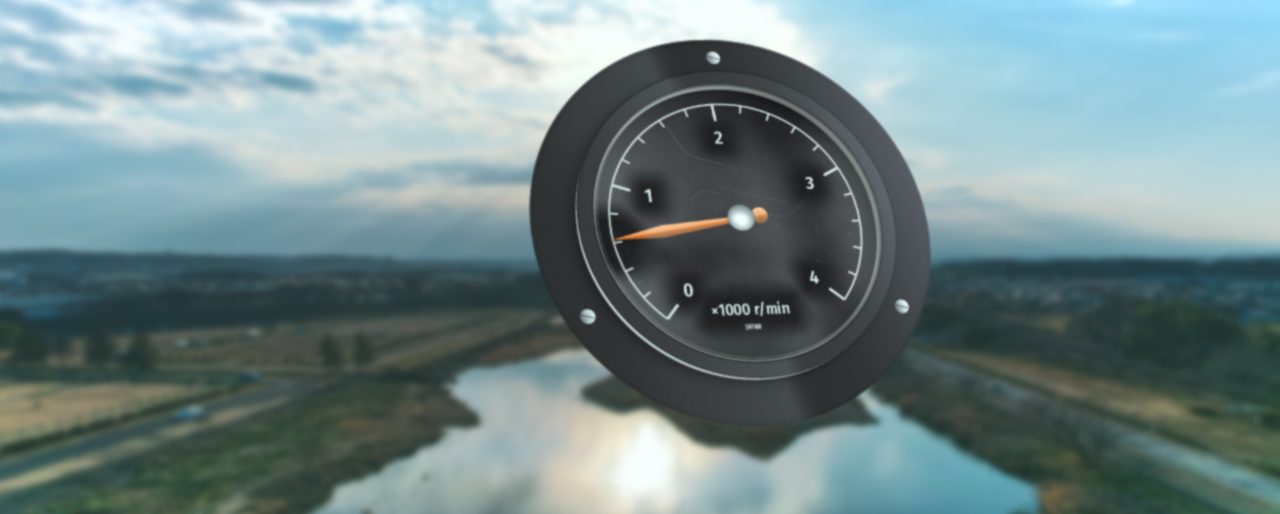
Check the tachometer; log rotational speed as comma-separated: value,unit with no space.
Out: 600,rpm
